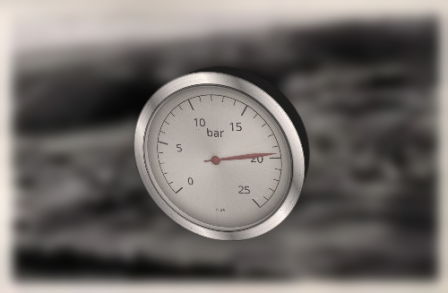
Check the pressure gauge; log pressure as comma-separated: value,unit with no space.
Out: 19.5,bar
